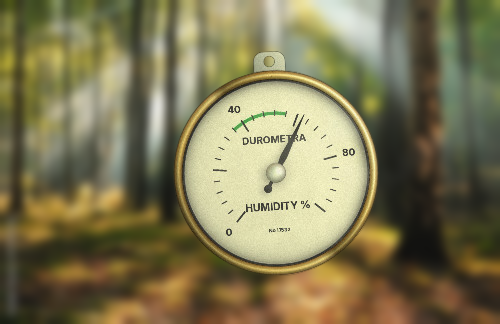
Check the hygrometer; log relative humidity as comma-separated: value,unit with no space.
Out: 62,%
